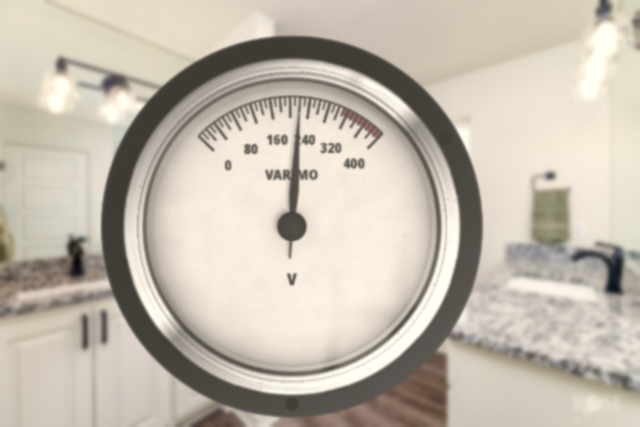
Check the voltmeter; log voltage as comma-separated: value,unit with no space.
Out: 220,V
